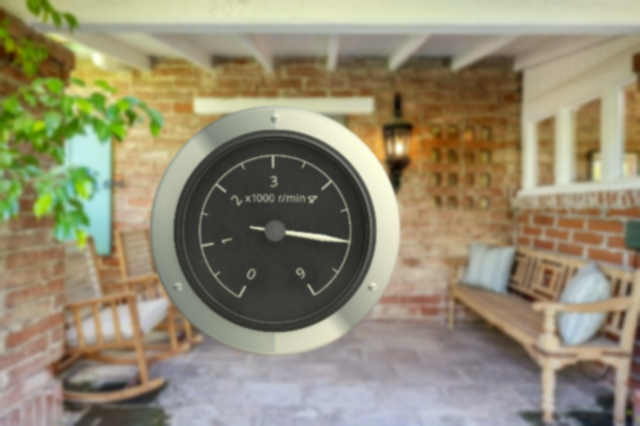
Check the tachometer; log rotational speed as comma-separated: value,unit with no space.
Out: 5000,rpm
